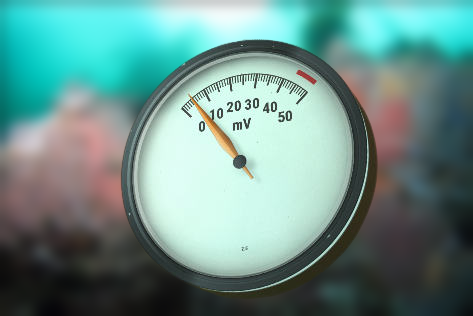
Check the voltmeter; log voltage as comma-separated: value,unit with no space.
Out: 5,mV
